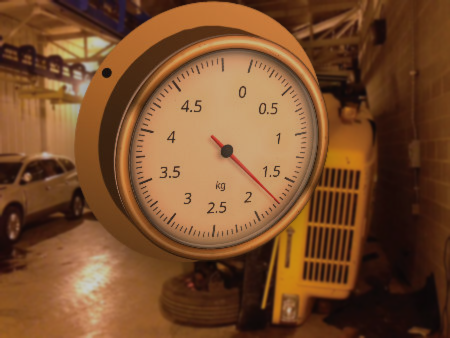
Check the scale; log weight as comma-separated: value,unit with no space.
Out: 1.75,kg
